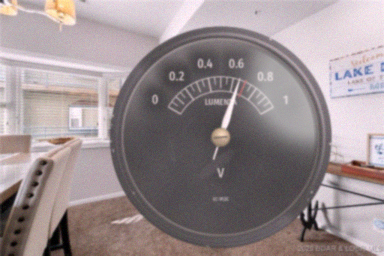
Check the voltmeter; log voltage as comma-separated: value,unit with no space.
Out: 0.65,V
